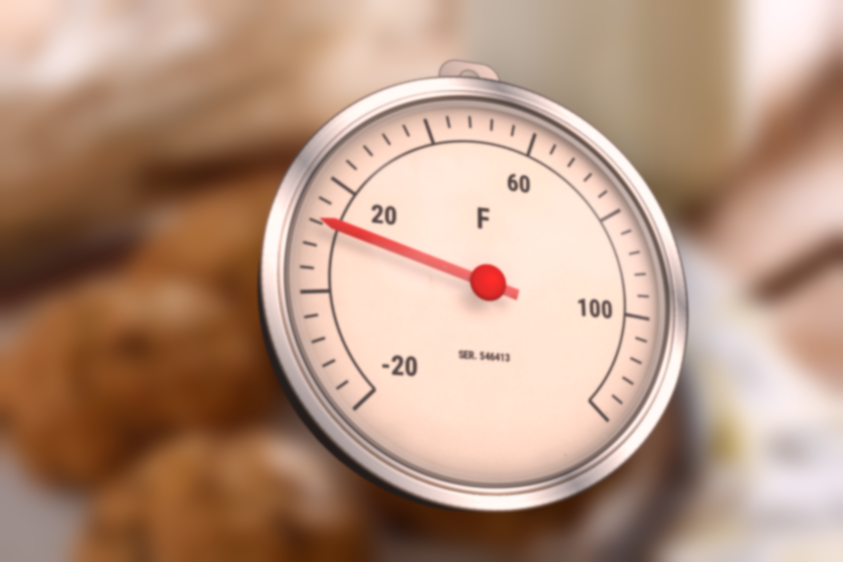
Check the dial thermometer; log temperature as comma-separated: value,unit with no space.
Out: 12,°F
